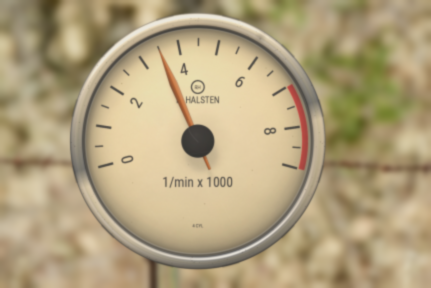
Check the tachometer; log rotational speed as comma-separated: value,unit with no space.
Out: 3500,rpm
